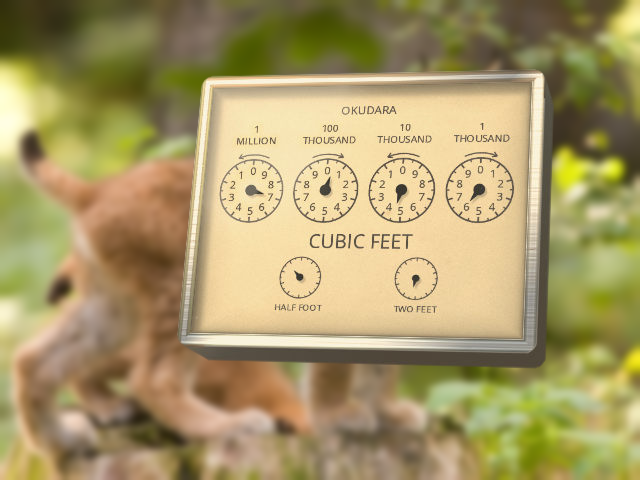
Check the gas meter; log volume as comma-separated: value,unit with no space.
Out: 704600,ft³
